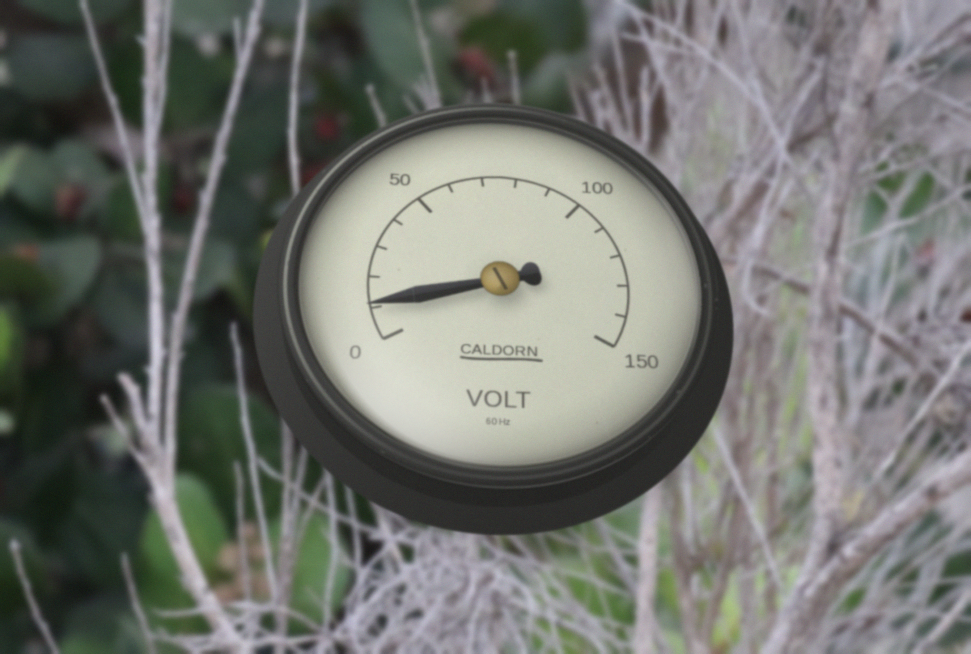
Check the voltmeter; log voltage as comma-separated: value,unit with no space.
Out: 10,V
